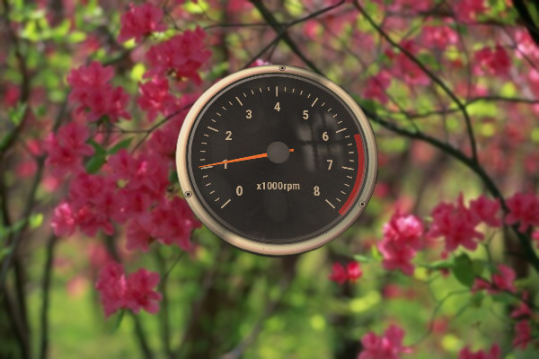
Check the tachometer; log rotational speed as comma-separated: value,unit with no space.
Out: 1000,rpm
